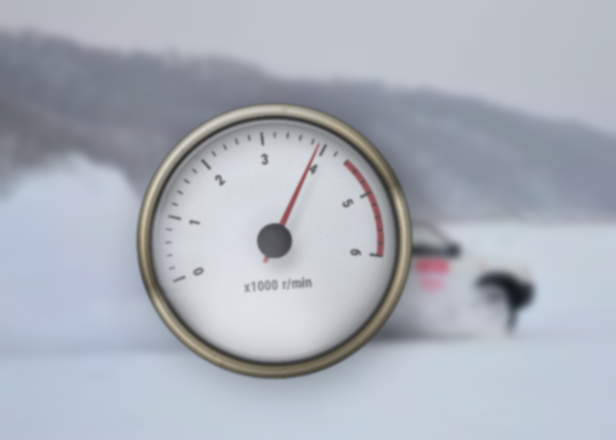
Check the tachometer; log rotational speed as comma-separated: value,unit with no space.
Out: 3900,rpm
